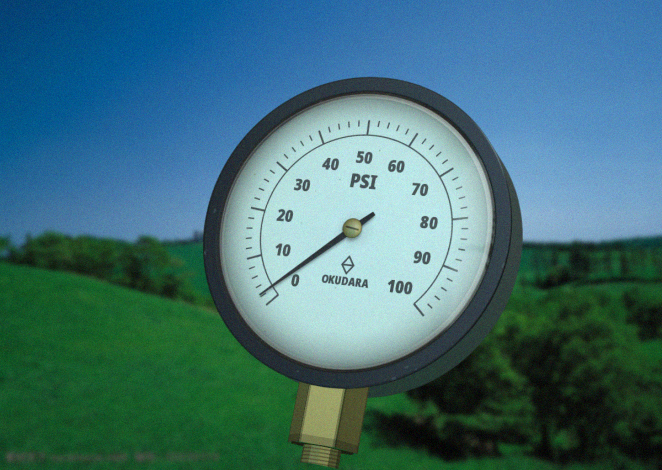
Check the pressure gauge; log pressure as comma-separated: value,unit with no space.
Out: 2,psi
